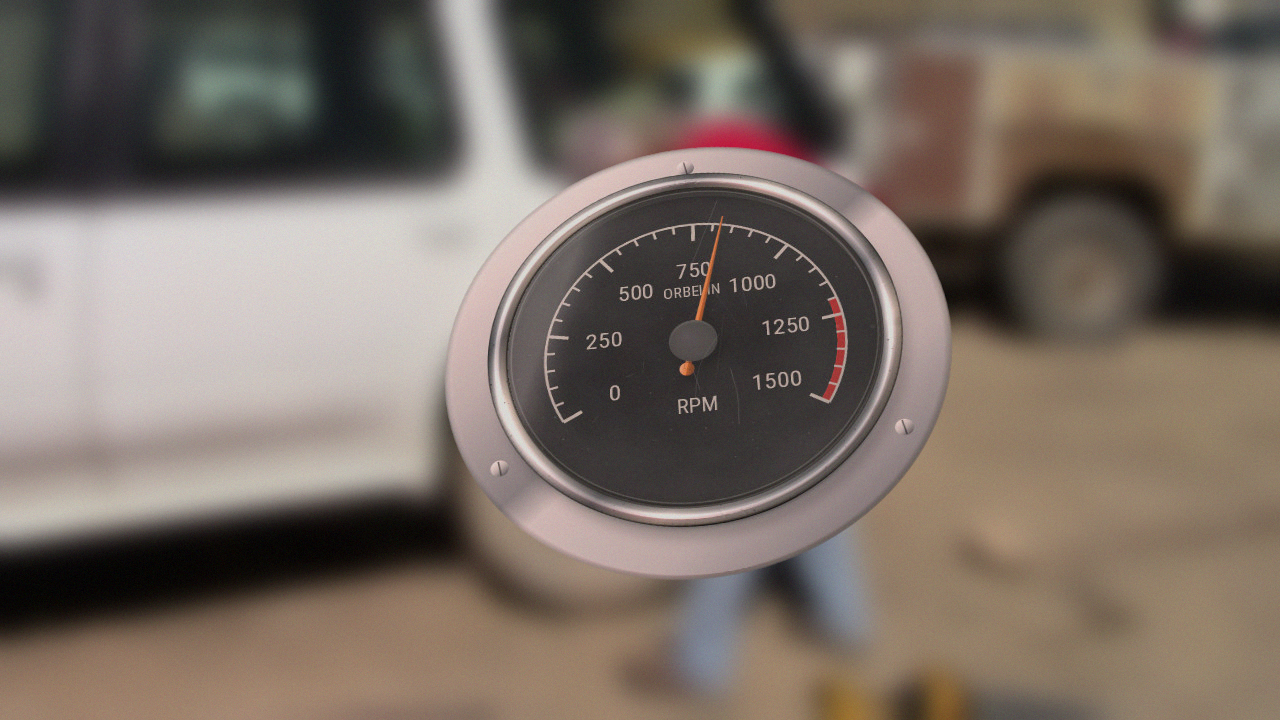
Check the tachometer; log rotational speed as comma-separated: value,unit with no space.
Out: 825,rpm
